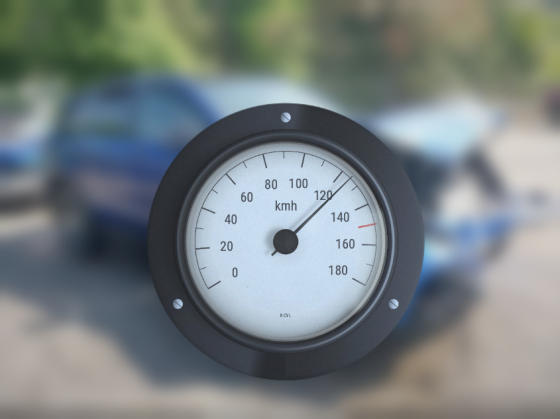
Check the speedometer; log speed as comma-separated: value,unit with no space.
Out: 125,km/h
